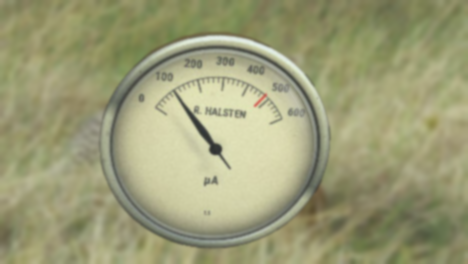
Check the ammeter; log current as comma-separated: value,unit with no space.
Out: 100,µA
